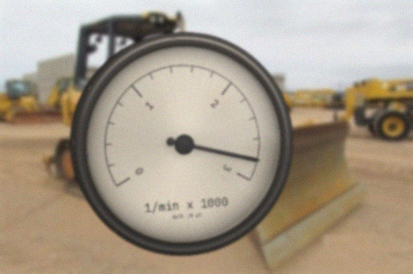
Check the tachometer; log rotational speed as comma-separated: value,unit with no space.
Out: 2800,rpm
